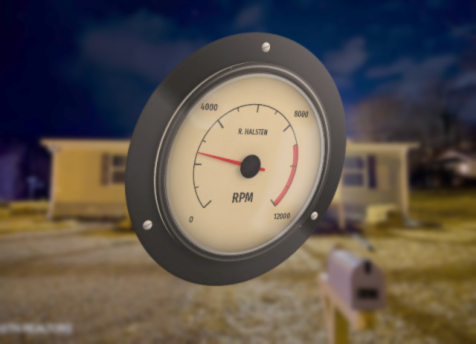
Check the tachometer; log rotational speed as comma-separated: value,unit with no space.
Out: 2500,rpm
